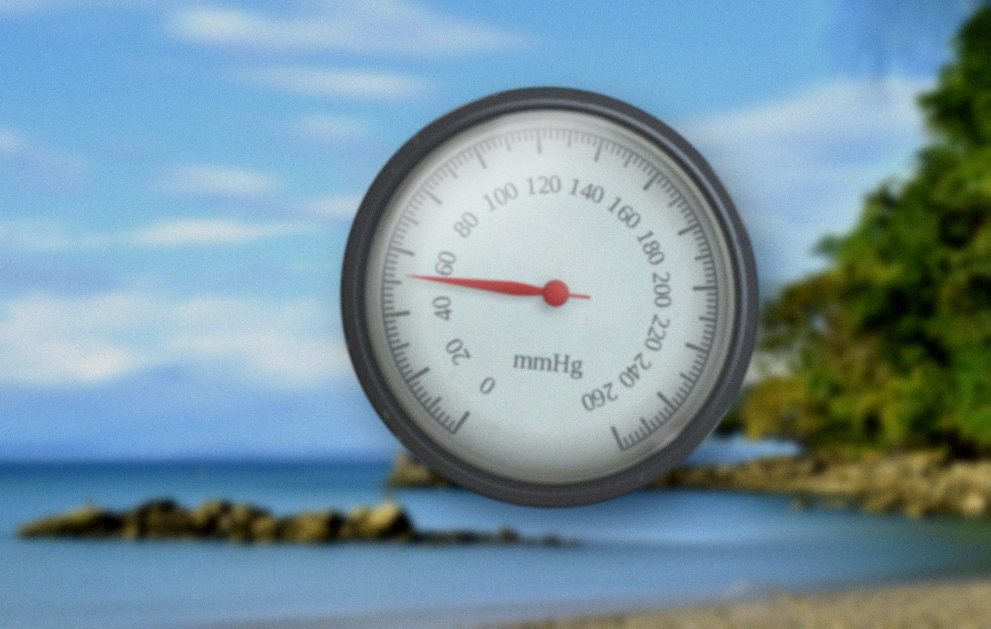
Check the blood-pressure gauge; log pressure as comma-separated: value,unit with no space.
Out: 52,mmHg
